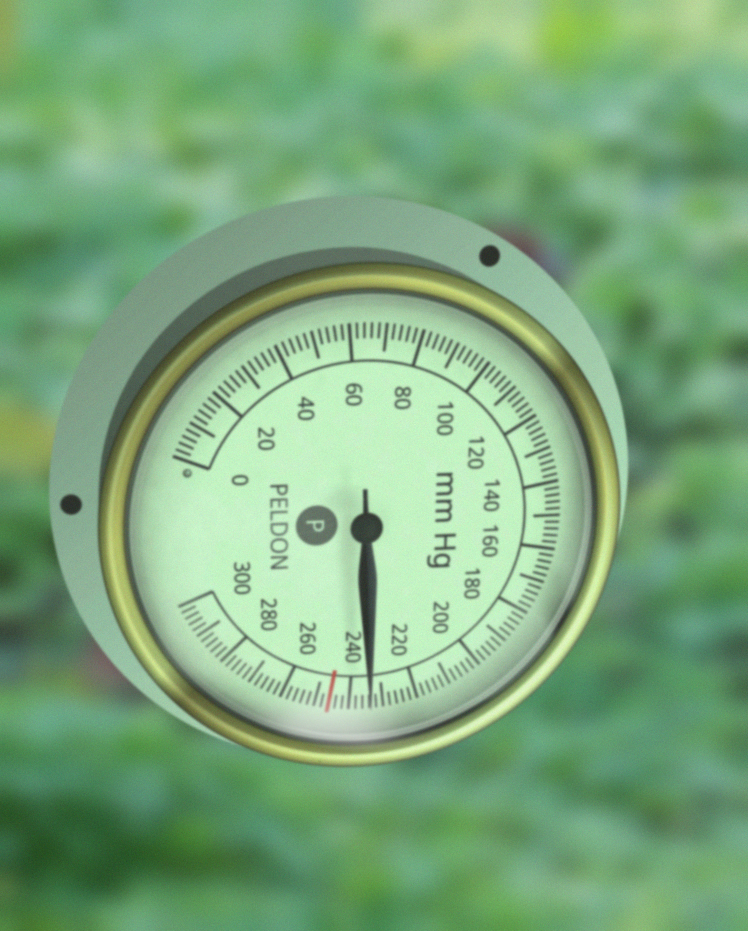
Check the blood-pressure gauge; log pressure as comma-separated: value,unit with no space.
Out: 234,mmHg
